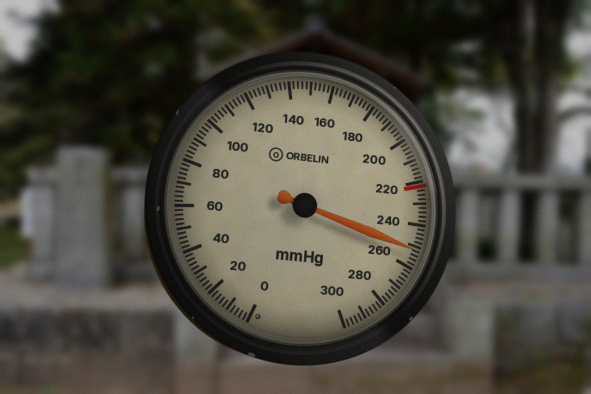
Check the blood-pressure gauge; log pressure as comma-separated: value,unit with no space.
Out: 252,mmHg
